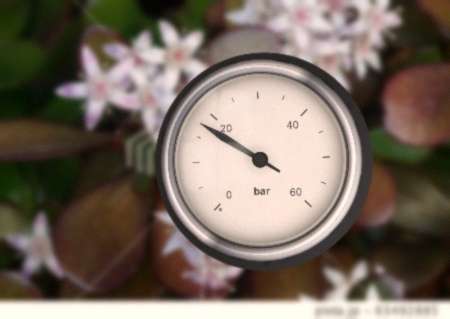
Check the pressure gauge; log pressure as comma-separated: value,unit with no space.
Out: 17.5,bar
